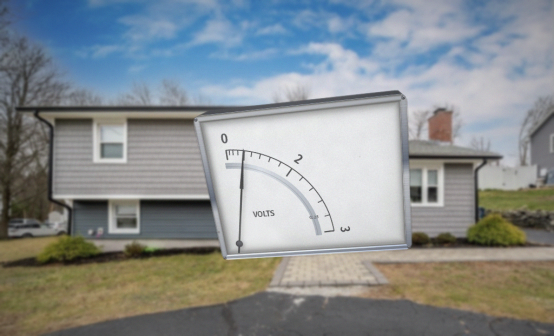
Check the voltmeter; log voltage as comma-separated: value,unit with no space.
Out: 1,V
